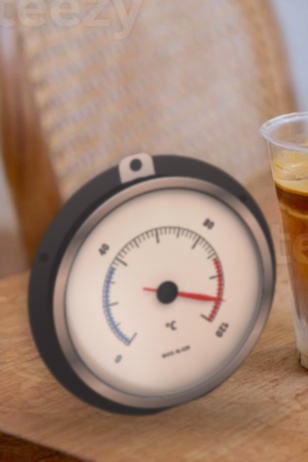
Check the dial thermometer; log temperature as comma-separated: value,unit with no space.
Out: 110,°C
